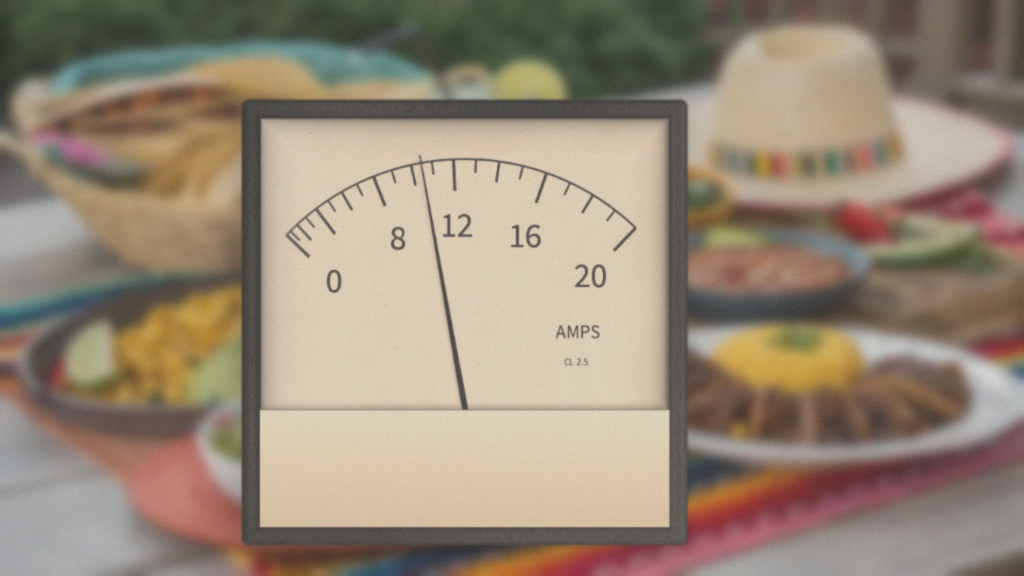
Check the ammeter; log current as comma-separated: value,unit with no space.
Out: 10.5,A
